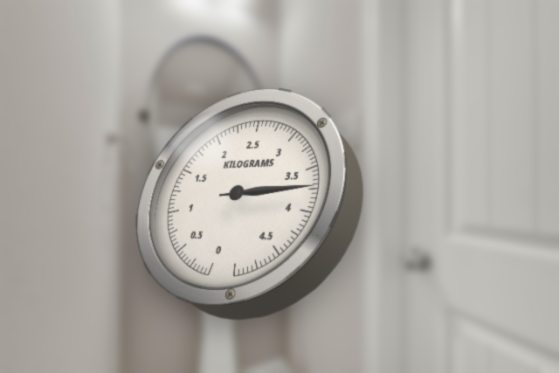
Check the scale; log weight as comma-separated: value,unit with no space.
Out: 3.75,kg
